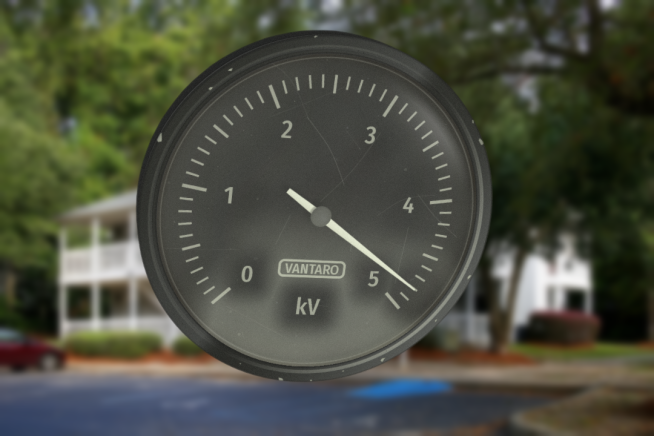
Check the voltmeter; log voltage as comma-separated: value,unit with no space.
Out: 4.8,kV
